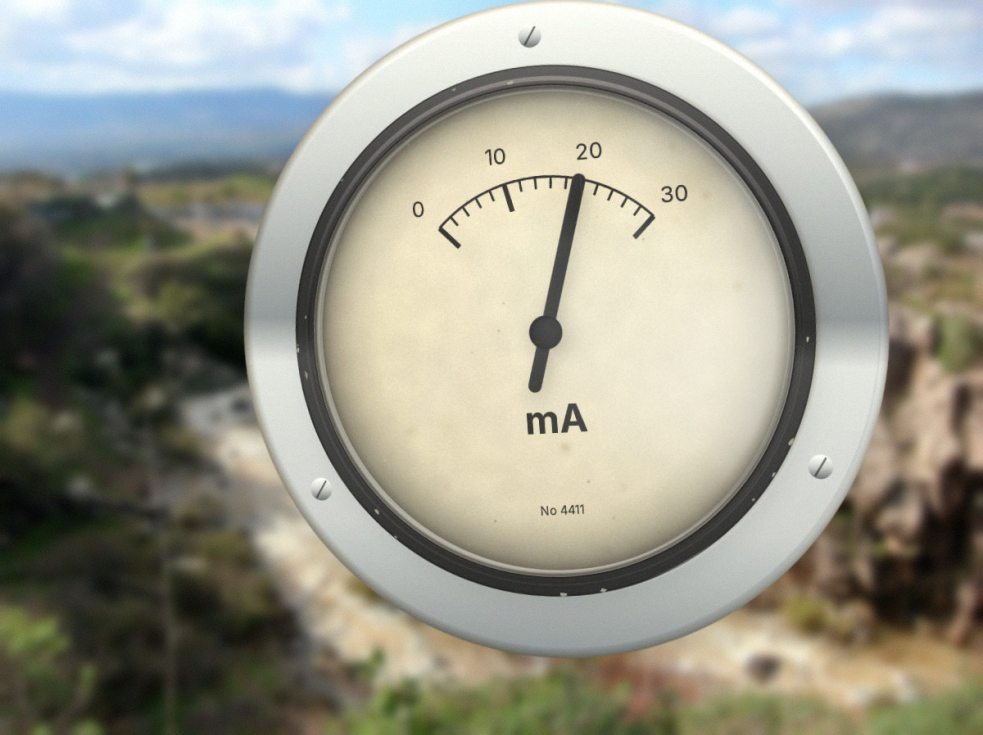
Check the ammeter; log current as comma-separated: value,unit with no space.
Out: 20,mA
